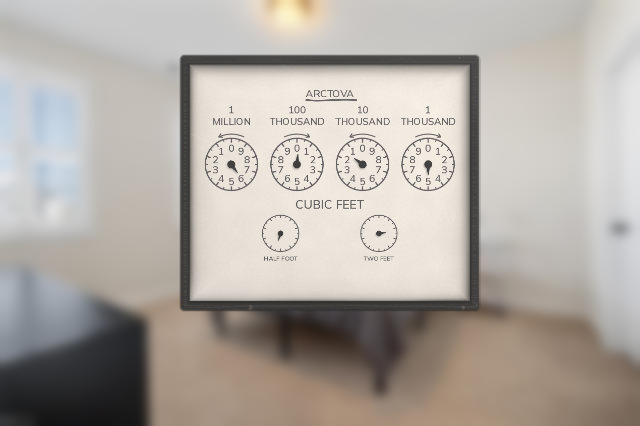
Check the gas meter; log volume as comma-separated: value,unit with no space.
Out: 601500,ft³
